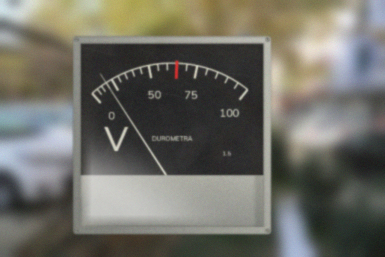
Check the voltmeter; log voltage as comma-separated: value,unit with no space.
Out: 20,V
